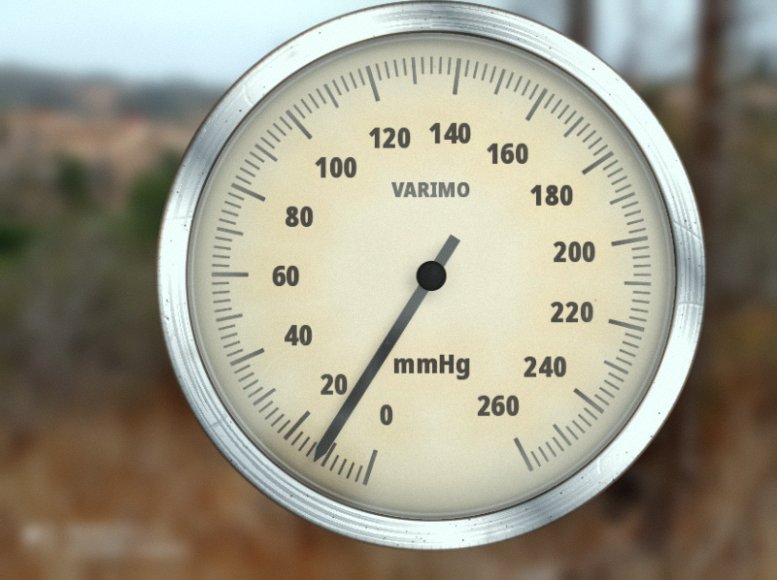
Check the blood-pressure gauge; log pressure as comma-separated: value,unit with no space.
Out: 12,mmHg
